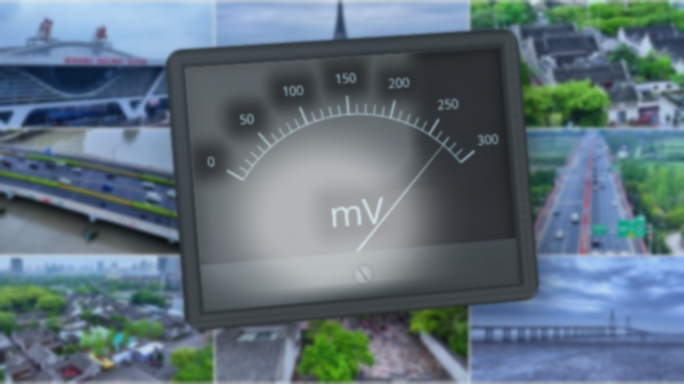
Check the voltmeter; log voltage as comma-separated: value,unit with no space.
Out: 270,mV
